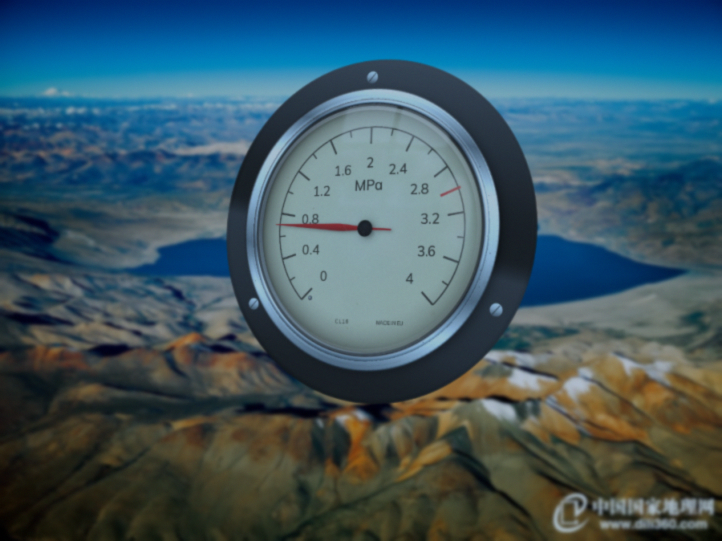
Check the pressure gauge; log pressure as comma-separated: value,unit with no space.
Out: 0.7,MPa
